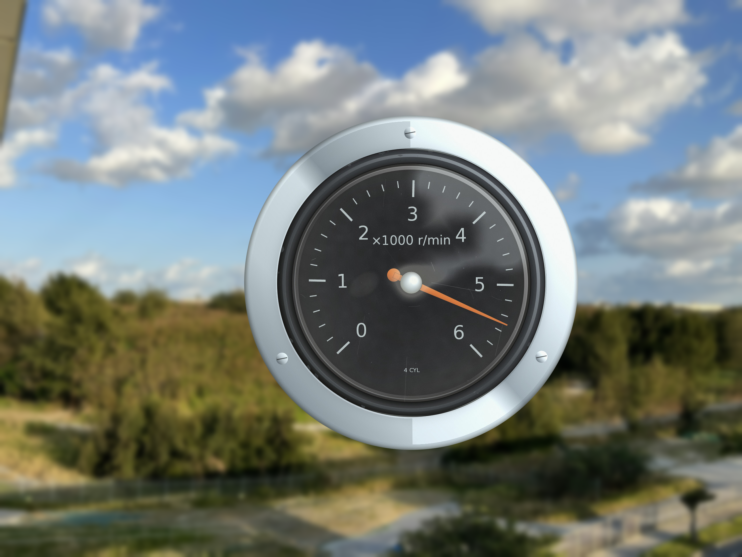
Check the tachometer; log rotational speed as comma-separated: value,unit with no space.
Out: 5500,rpm
